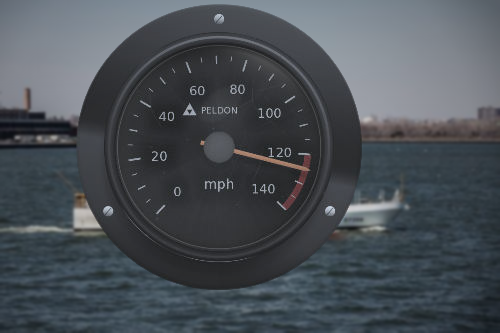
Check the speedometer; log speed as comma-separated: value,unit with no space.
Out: 125,mph
